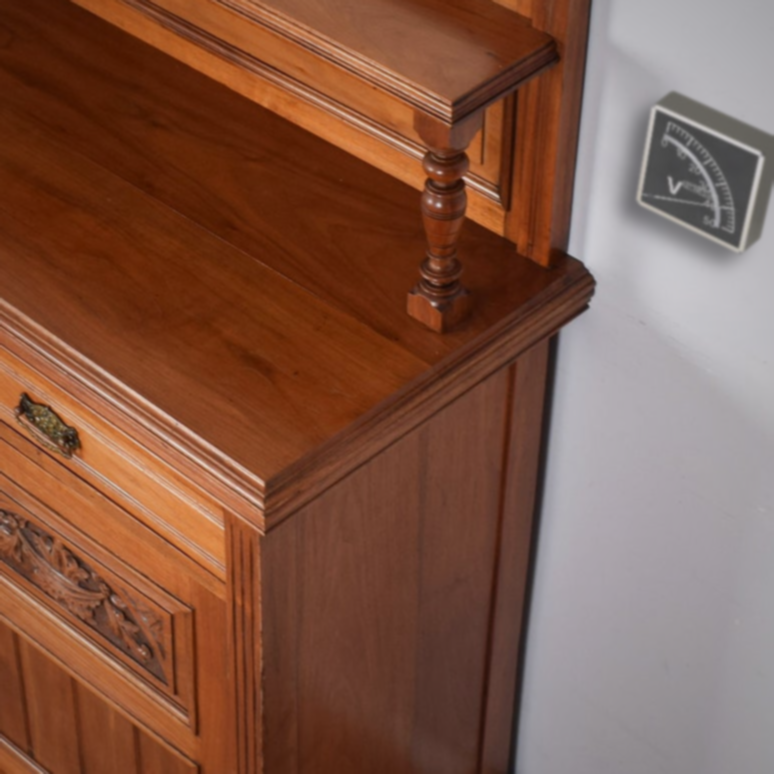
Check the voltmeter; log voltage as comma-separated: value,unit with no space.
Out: 40,V
